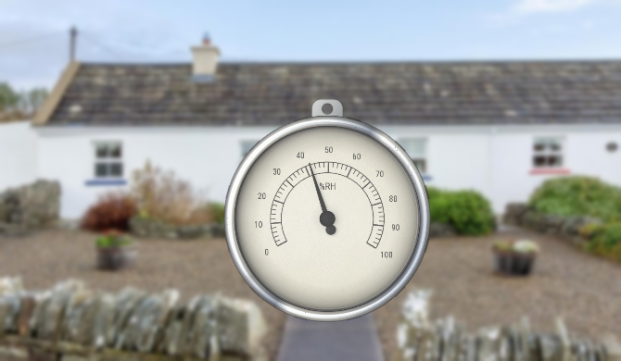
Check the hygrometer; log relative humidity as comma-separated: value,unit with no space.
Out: 42,%
